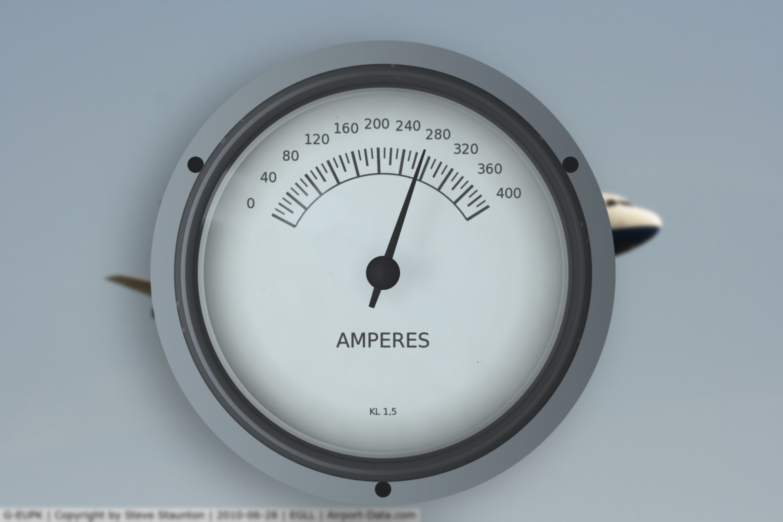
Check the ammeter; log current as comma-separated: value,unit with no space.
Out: 270,A
